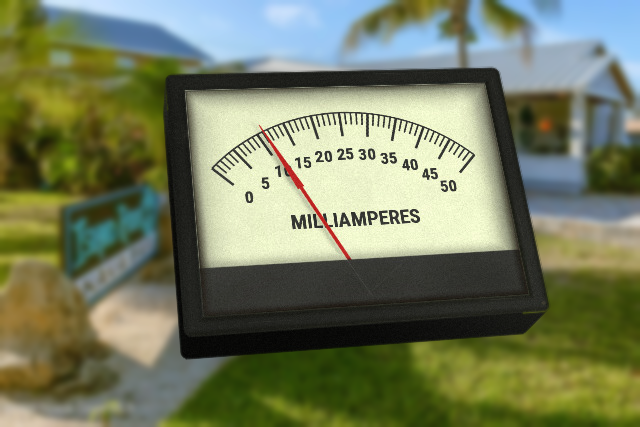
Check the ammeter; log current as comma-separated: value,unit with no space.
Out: 11,mA
